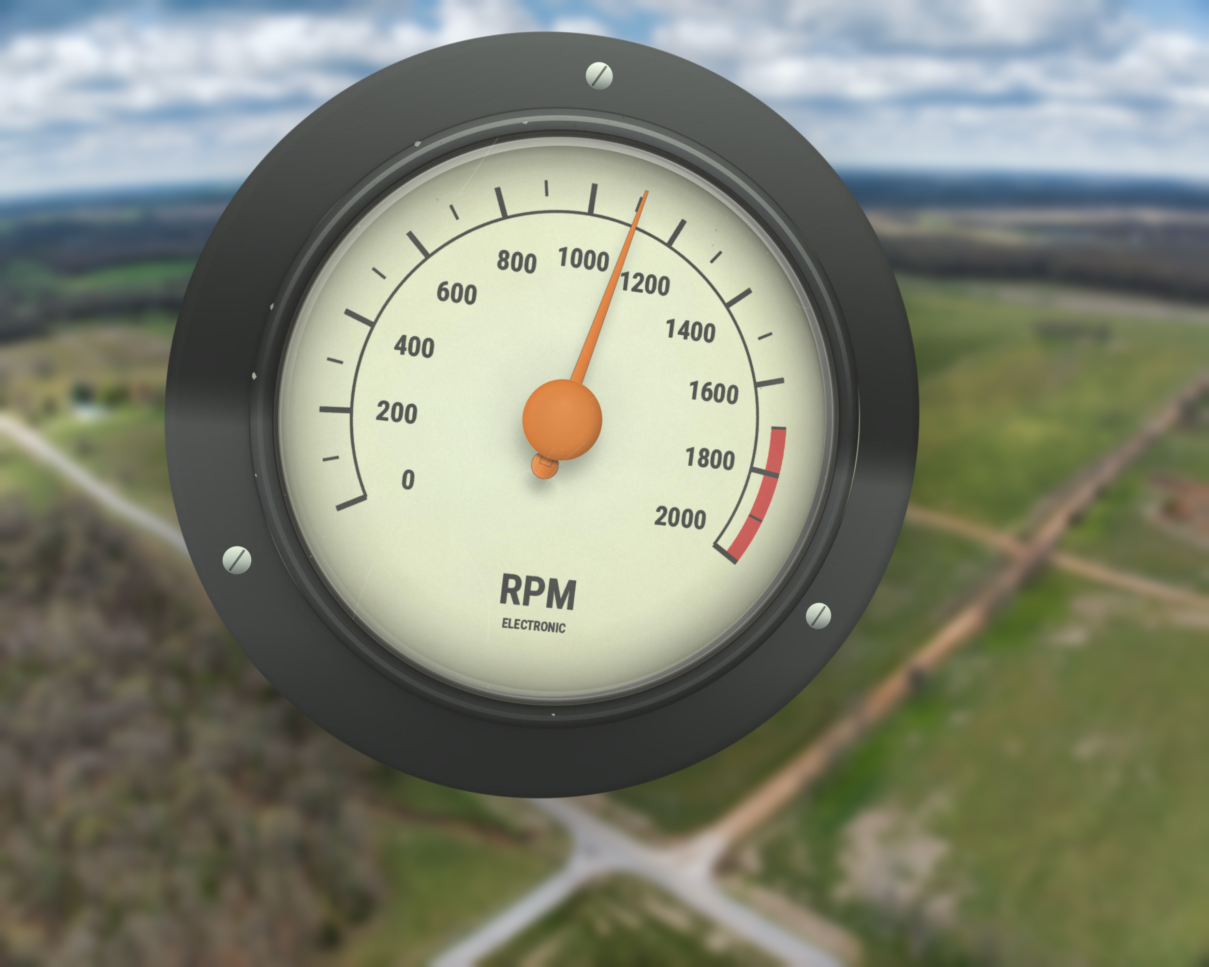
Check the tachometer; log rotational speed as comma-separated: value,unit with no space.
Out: 1100,rpm
